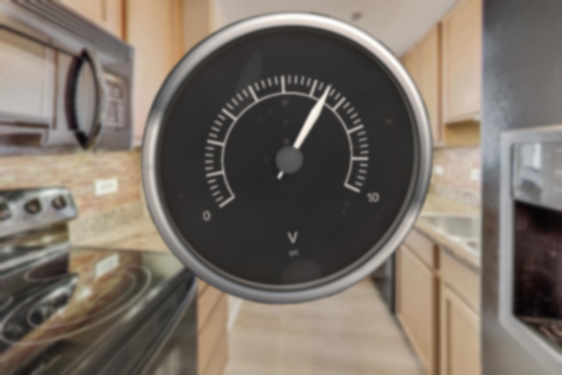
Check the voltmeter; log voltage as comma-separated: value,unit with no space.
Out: 6.4,V
